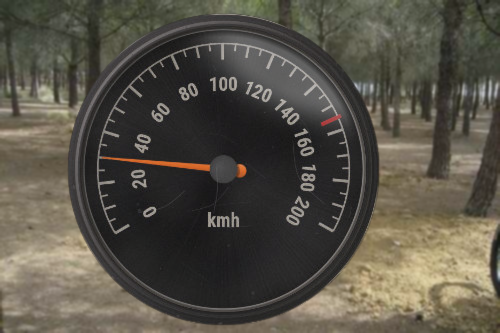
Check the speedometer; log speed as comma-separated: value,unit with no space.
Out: 30,km/h
